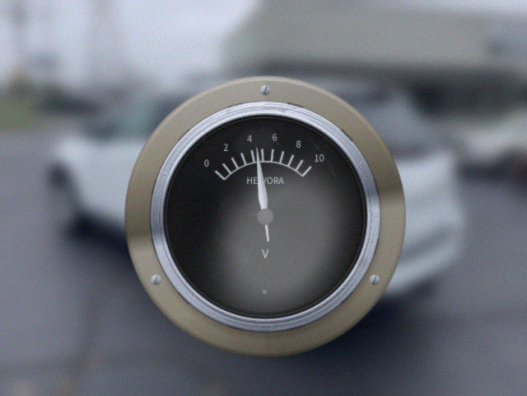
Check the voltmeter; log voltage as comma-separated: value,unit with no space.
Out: 4.5,V
